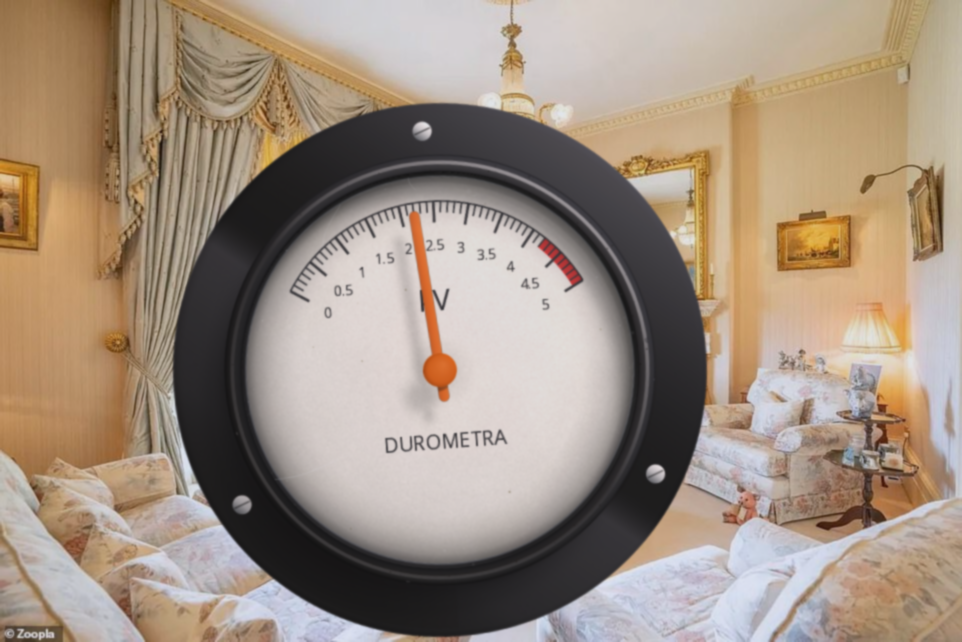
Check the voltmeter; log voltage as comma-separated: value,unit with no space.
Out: 2.2,kV
